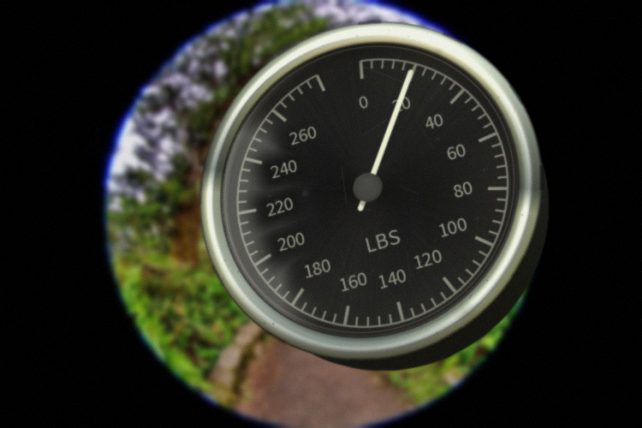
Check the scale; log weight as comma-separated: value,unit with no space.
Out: 20,lb
